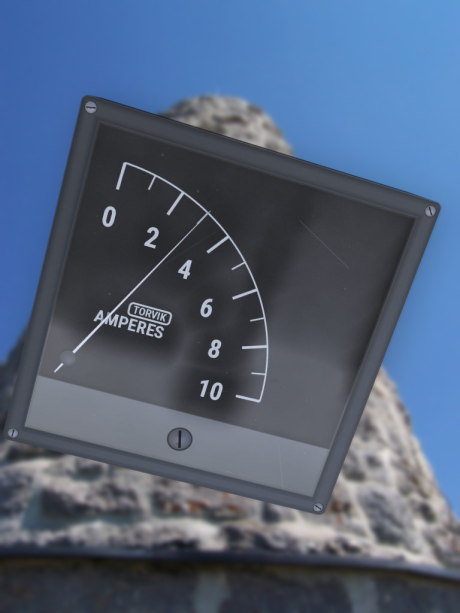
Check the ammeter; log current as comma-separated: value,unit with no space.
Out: 3,A
